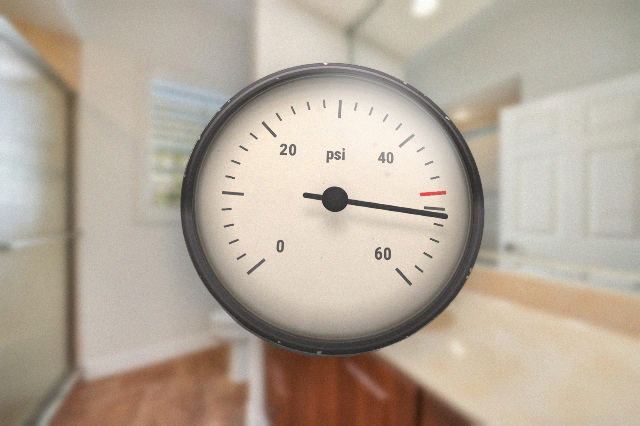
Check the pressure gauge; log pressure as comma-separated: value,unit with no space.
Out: 51,psi
